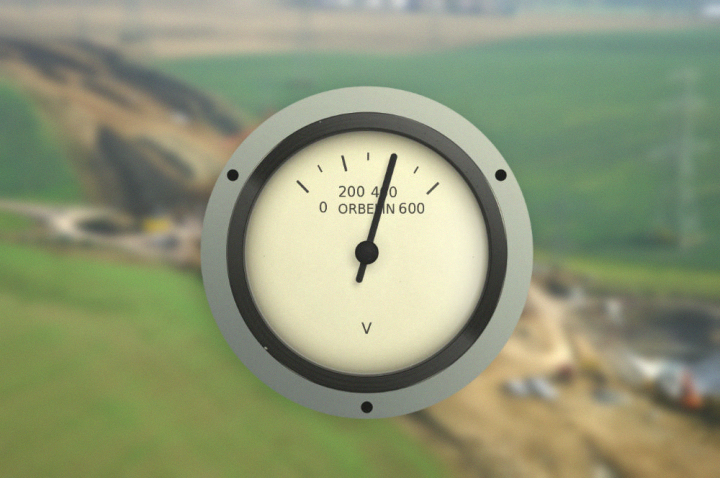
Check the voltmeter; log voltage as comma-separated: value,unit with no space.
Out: 400,V
